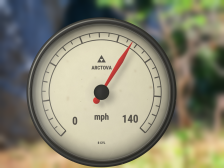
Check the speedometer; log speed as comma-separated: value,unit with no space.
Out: 87.5,mph
